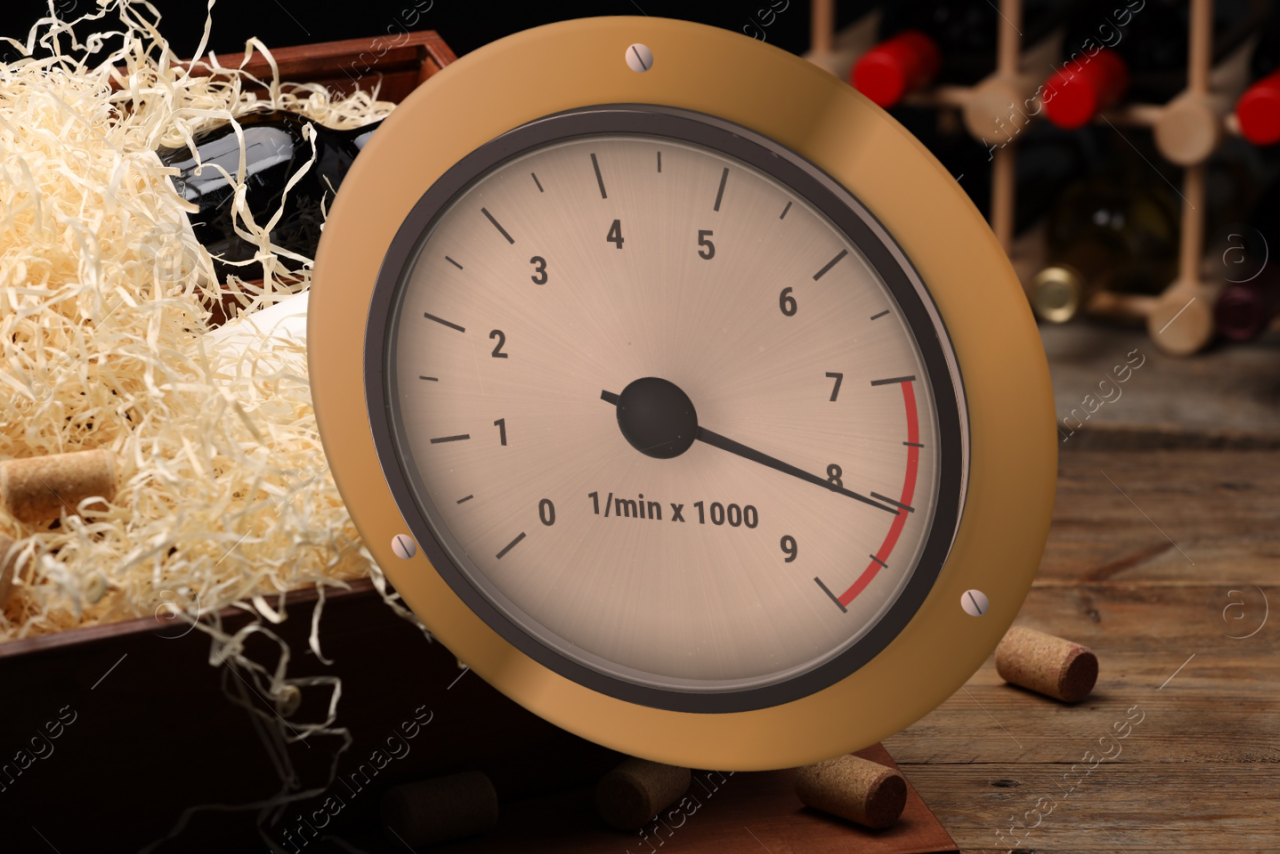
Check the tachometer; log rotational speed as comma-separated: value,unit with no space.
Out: 8000,rpm
